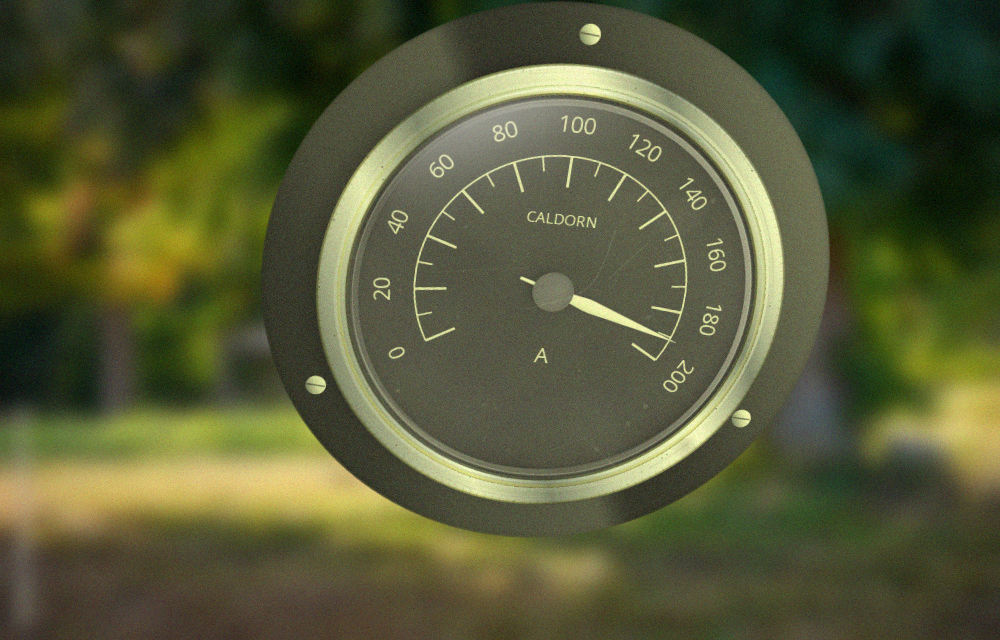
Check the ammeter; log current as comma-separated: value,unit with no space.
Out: 190,A
